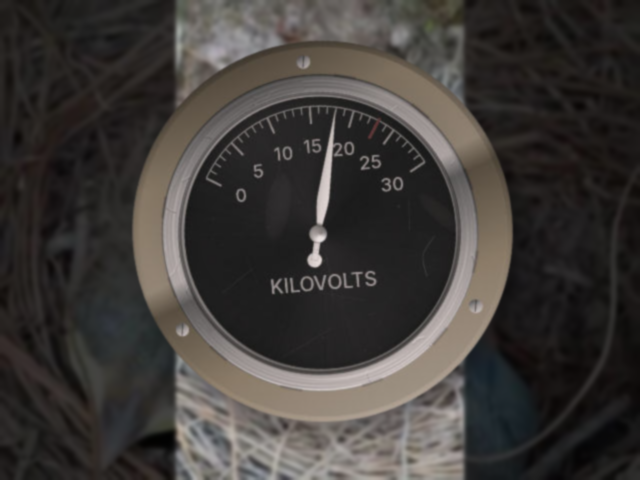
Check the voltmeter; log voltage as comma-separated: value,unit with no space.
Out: 18,kV
